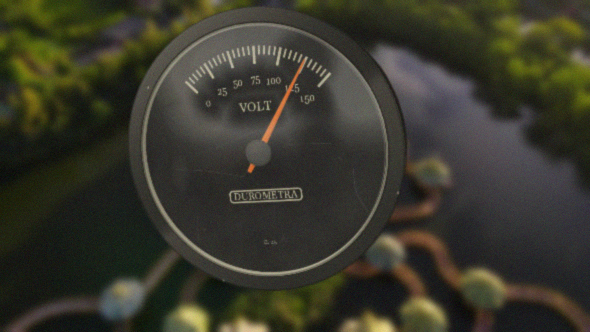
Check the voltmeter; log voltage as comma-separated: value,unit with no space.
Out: 125,V
